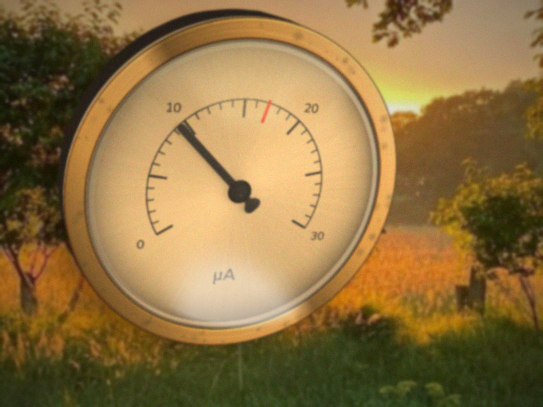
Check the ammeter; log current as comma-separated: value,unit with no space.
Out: 9.5,µA
